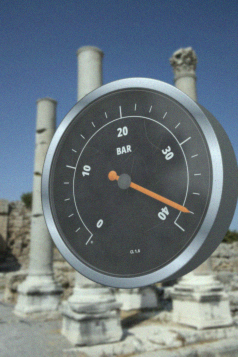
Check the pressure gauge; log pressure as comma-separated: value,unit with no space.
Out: 38,bar
